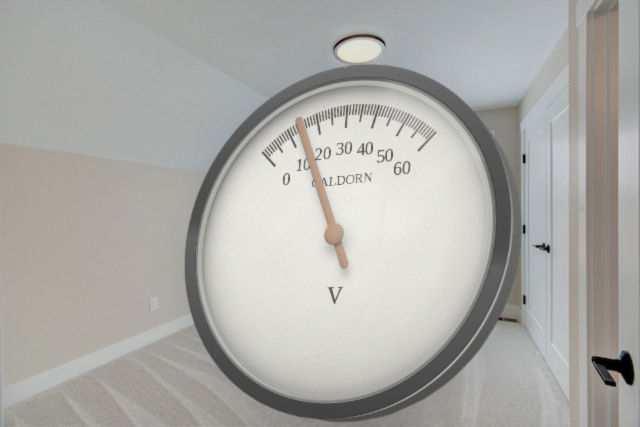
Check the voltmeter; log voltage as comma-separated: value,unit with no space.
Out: 15,V
